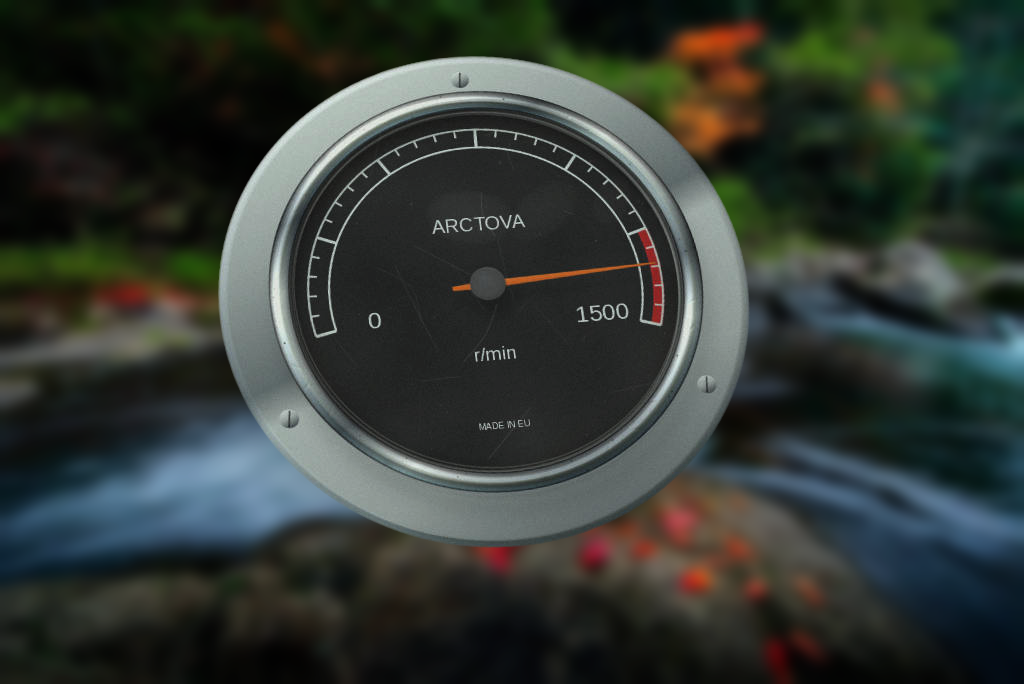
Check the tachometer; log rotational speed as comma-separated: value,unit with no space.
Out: 1350,rpm
